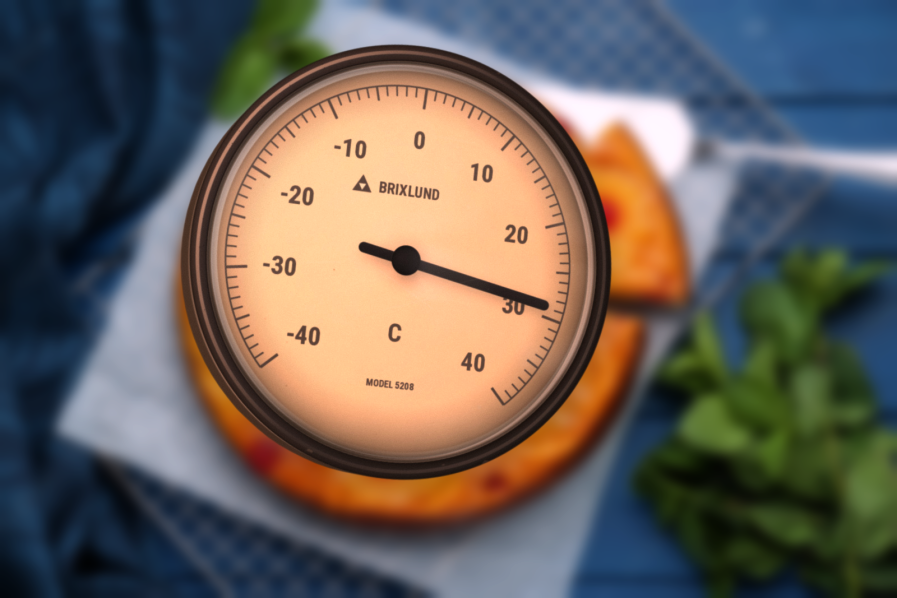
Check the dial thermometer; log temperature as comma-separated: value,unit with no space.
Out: 29,°C
